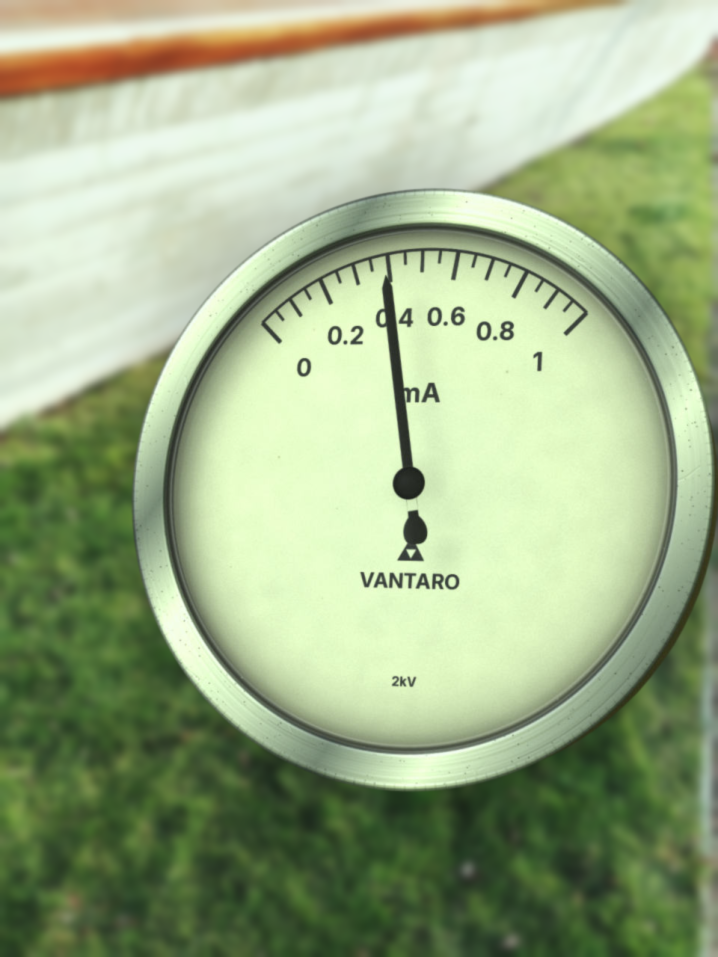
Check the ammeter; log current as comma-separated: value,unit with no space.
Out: 0.4,mA
